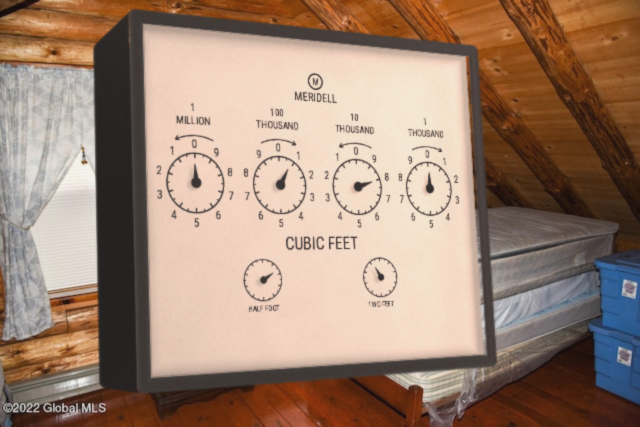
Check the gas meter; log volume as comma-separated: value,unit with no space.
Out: 8000,ft³
